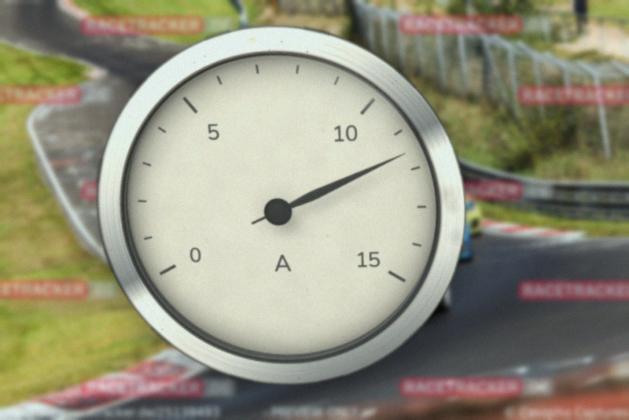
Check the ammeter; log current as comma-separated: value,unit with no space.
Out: 11.5,A
